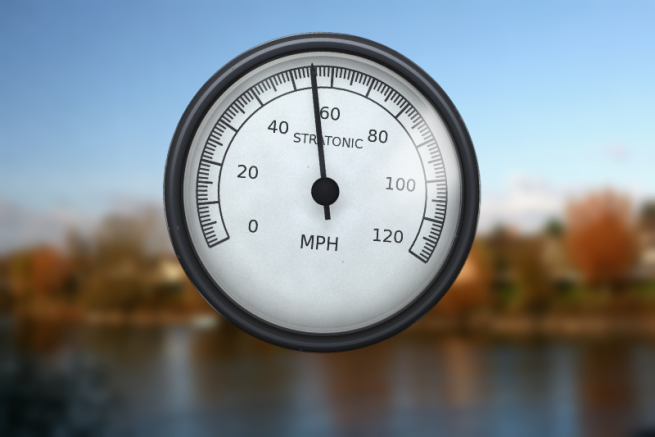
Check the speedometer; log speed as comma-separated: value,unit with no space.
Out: 55,mph
